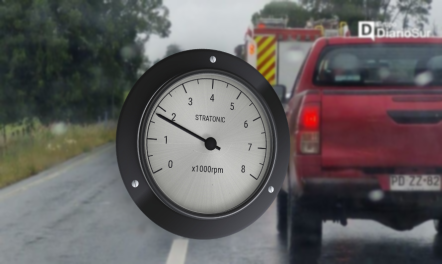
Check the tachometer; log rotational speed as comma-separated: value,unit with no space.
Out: 1750,rpm
